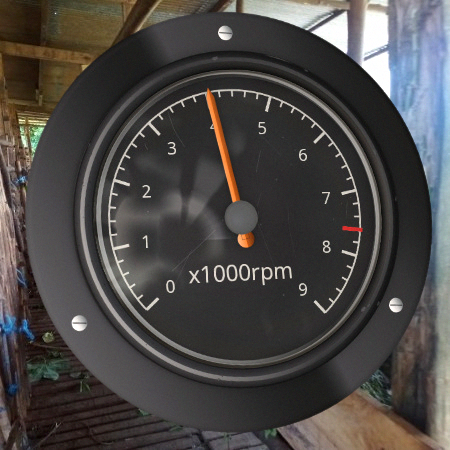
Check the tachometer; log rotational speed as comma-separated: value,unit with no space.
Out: 4000,rpm
